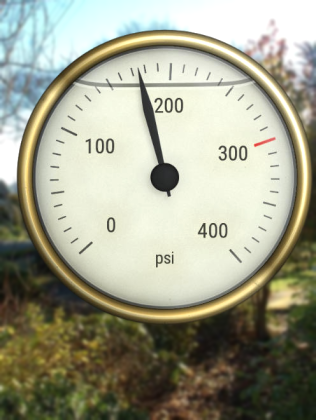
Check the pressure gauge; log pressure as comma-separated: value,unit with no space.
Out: 175,psi
